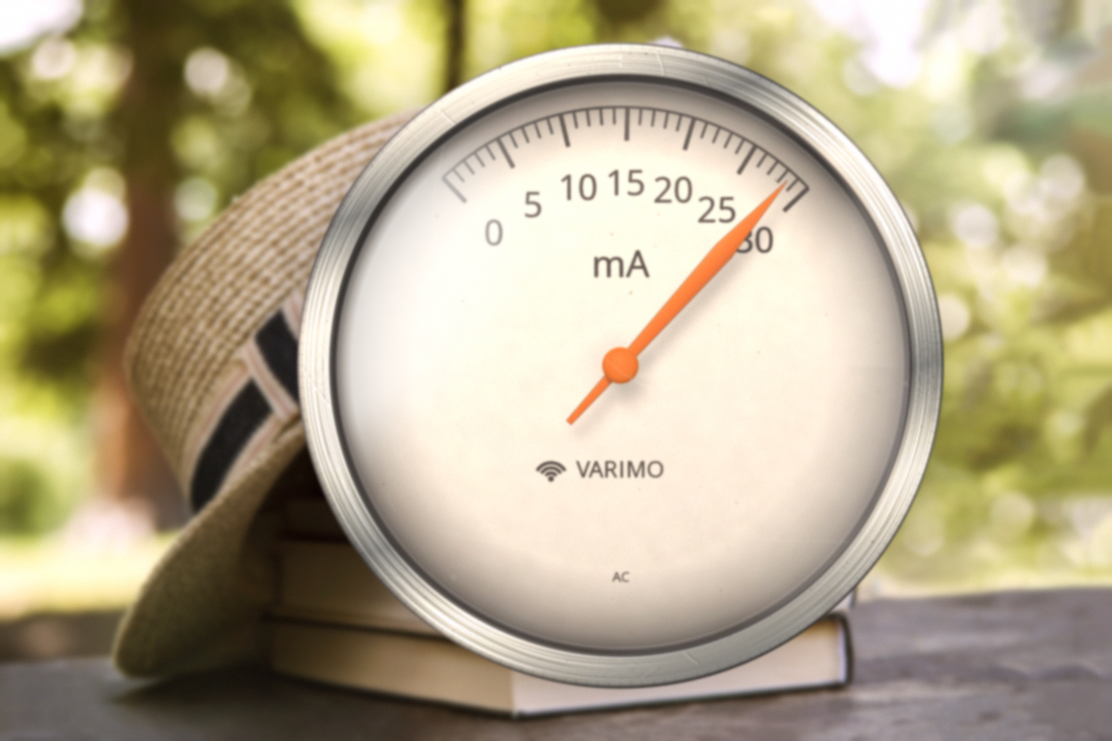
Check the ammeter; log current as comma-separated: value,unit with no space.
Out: 28.5,mA
